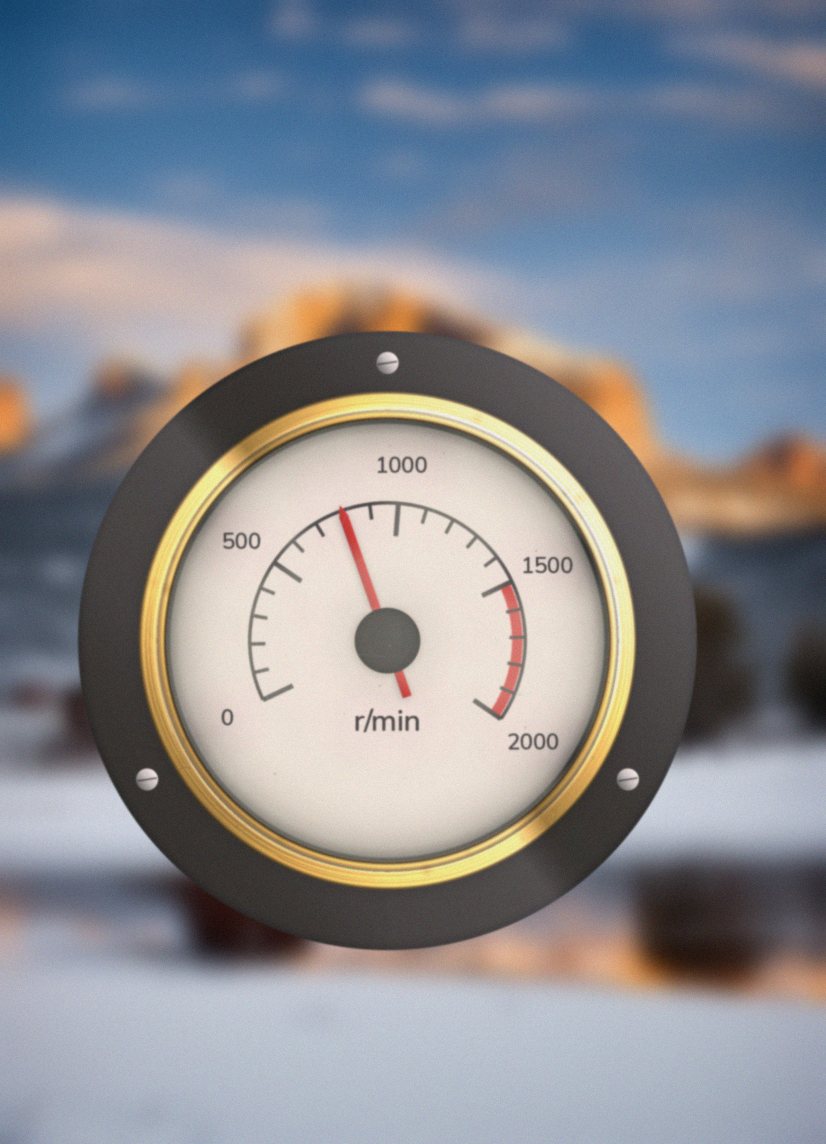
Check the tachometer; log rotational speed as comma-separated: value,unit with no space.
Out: 800,rpm
